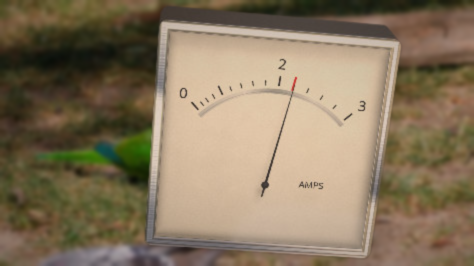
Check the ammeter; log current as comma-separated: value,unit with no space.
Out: 2.2,A
